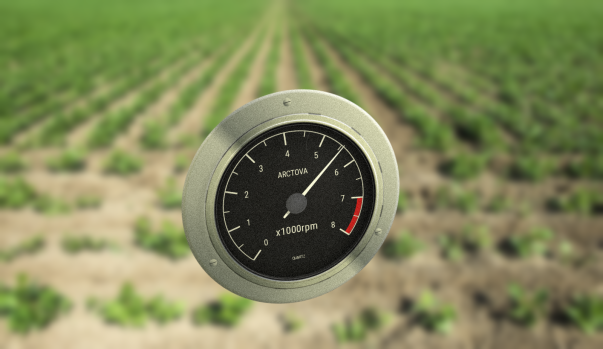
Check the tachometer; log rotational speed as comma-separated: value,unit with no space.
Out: 5500,rpm
